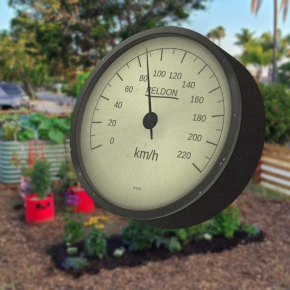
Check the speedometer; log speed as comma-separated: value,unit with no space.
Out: 90,km/h
